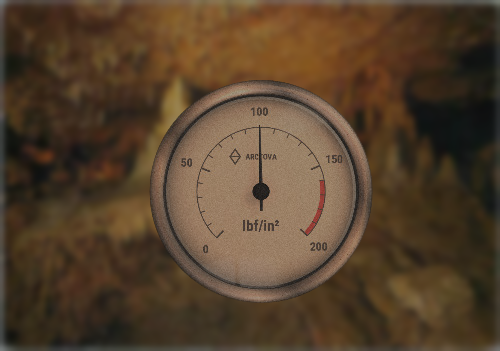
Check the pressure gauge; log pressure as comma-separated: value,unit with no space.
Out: 100,psi
